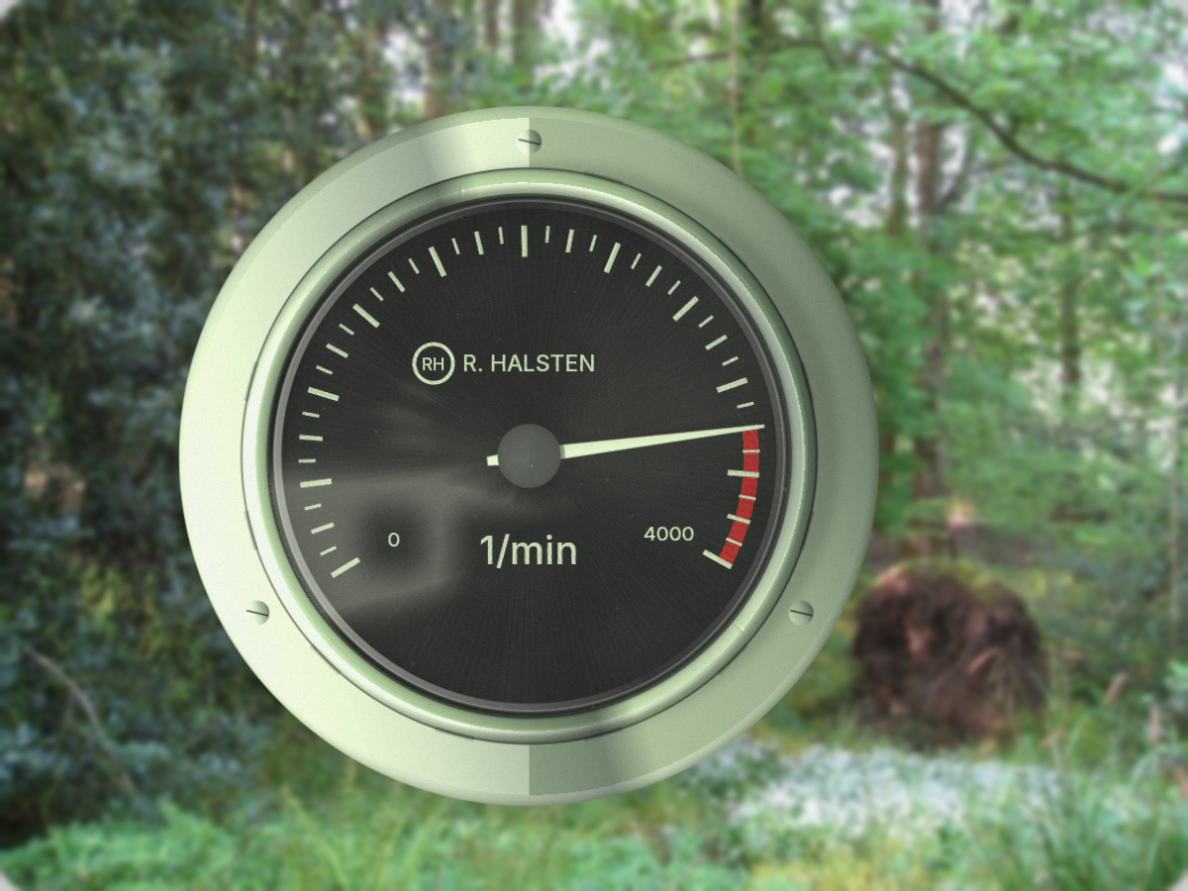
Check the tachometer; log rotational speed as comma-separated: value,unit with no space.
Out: 3400,rpm
